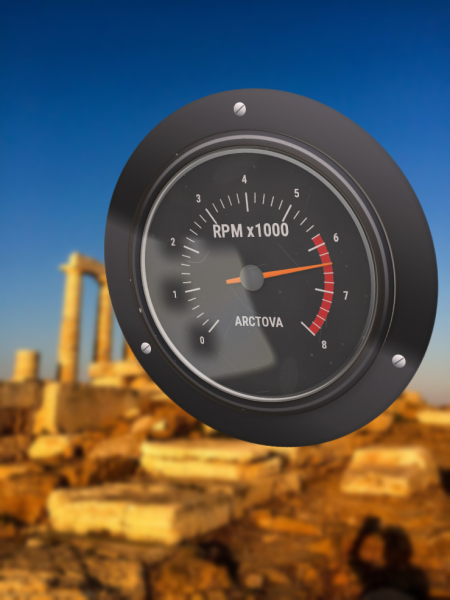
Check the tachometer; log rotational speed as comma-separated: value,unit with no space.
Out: 6400,rpm
